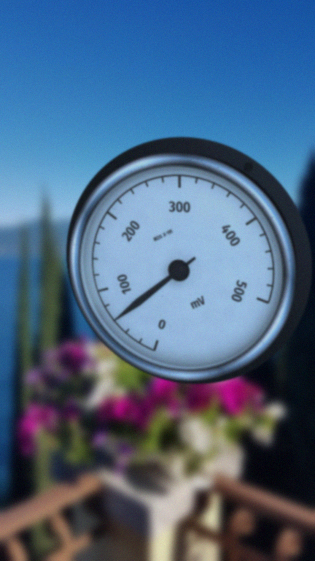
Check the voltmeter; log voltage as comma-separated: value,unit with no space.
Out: 60,mV
